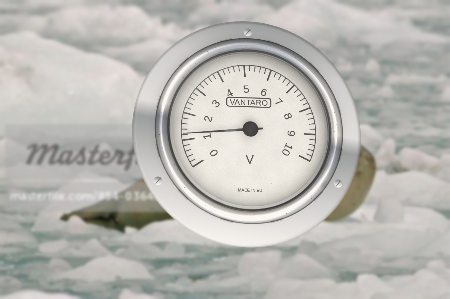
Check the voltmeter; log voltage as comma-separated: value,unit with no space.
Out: 1.2,V
